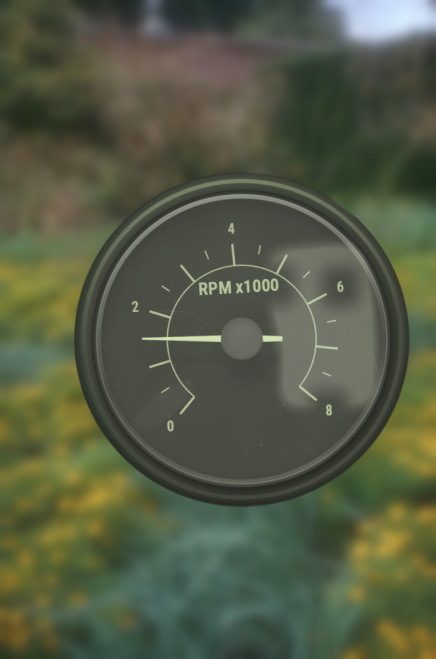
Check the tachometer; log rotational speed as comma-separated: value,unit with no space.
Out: 1500,rpm
